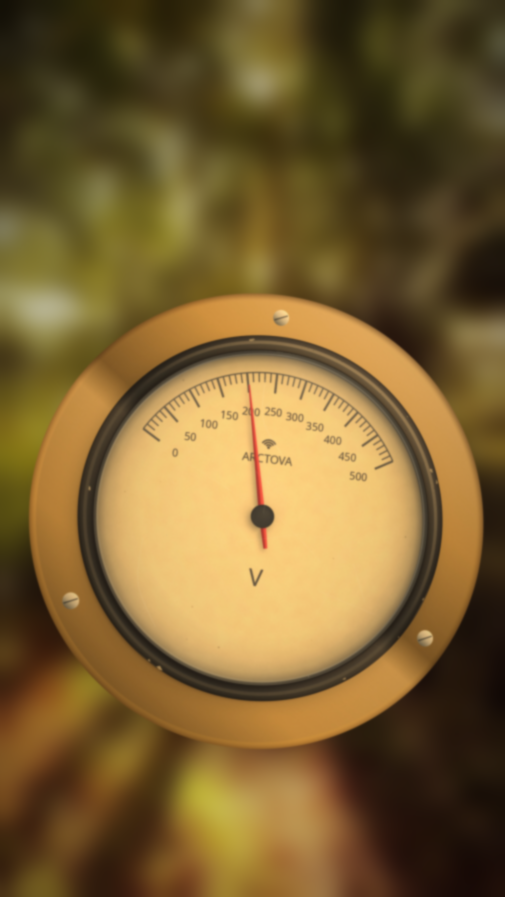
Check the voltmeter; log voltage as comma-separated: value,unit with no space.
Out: 200,V
